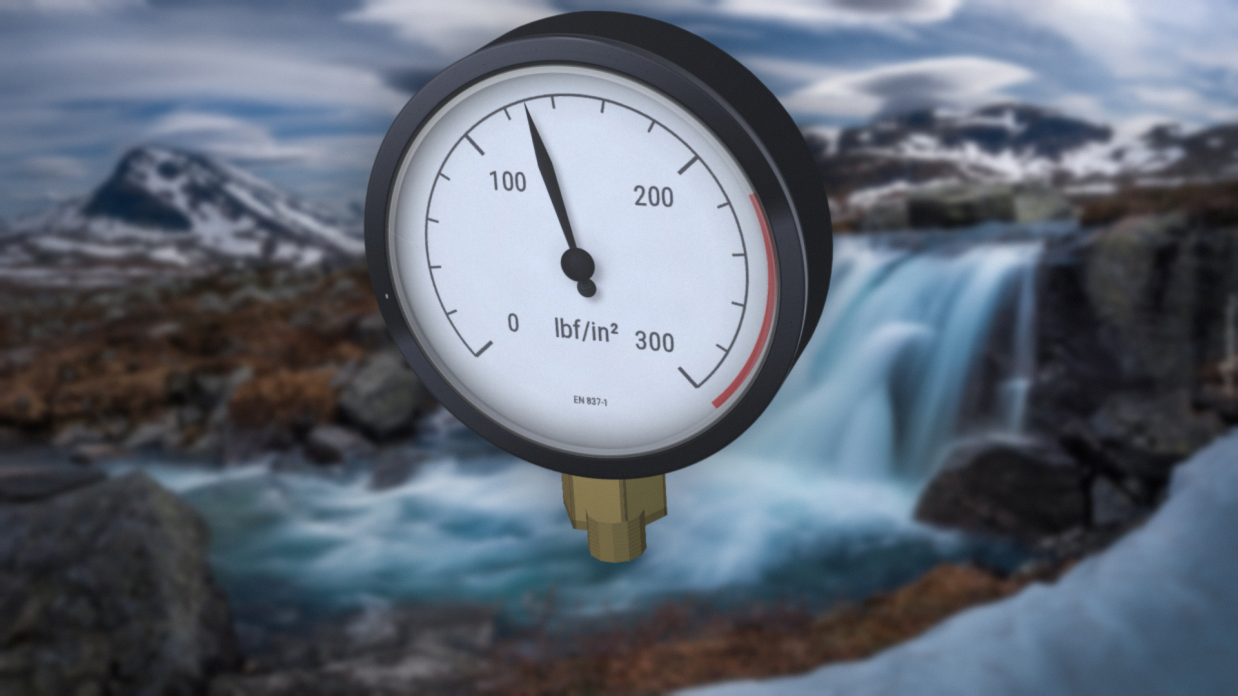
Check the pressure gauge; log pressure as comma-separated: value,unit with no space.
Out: 130,psi
